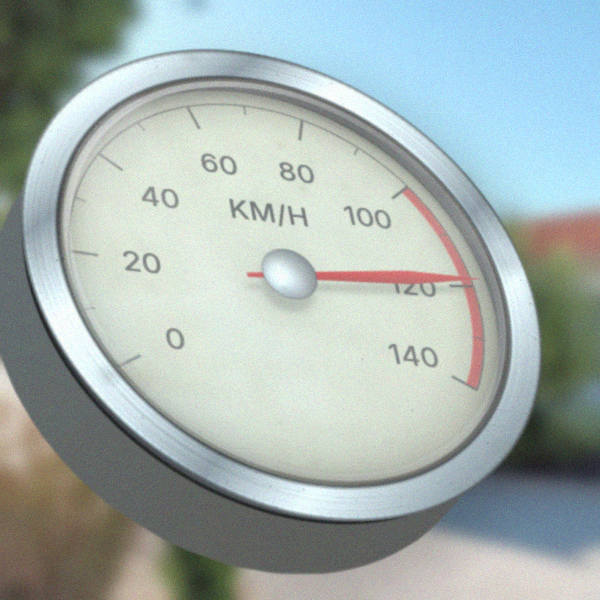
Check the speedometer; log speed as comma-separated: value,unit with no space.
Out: 120,km/h
